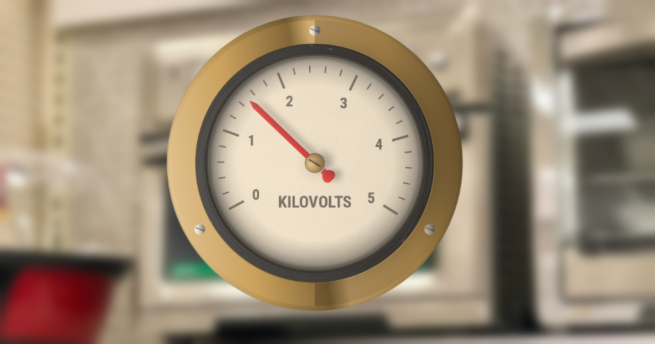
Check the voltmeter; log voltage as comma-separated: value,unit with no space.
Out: 1.5,kV
